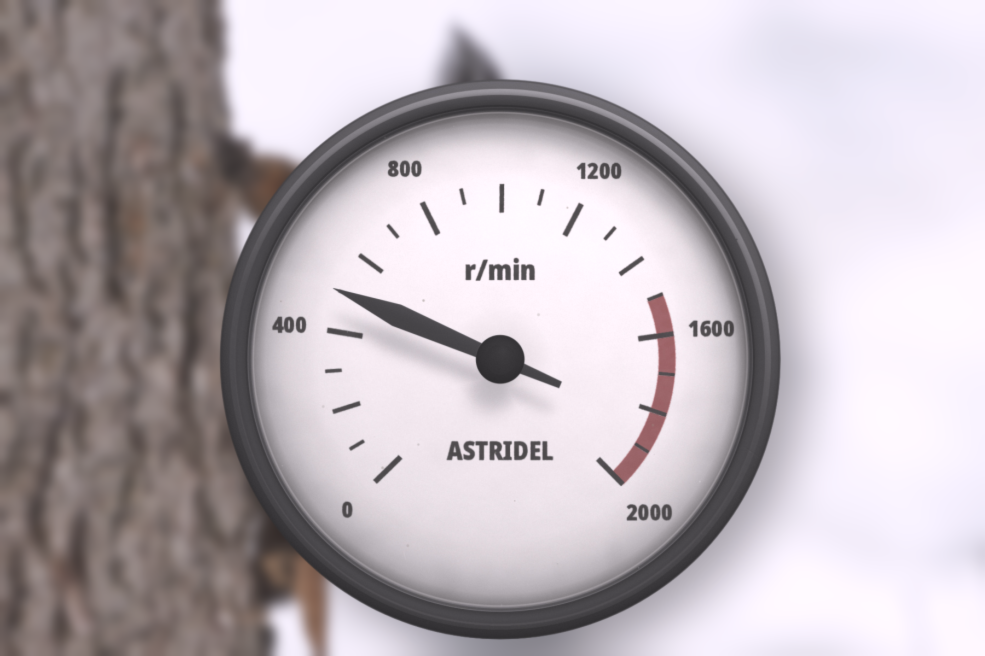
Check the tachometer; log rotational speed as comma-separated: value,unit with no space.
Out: 500,rpm
